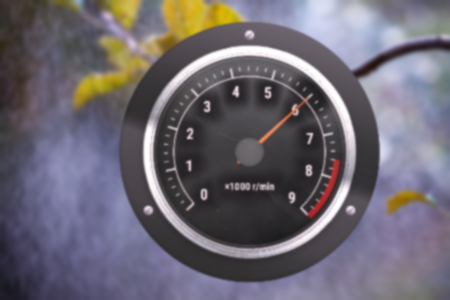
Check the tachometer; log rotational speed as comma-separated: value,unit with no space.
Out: 6000,rpm
